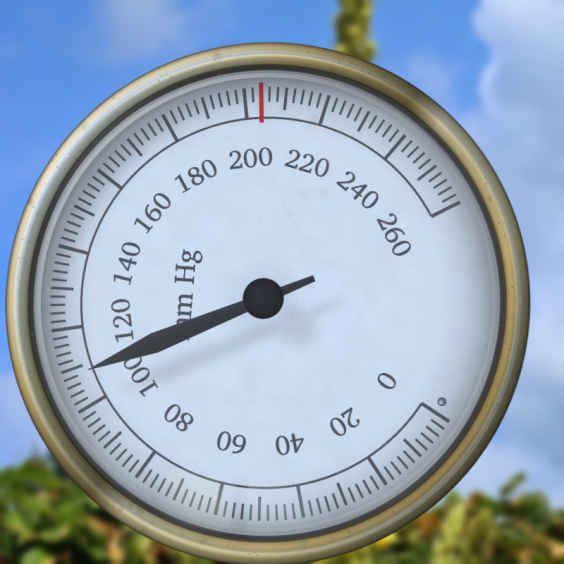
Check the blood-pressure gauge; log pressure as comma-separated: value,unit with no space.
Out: 108,mmHg
